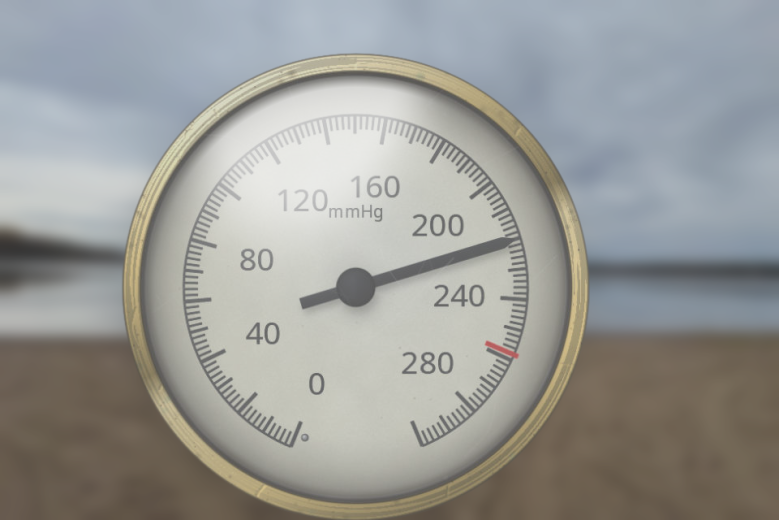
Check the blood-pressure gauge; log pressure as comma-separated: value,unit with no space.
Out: 220,mmHg
